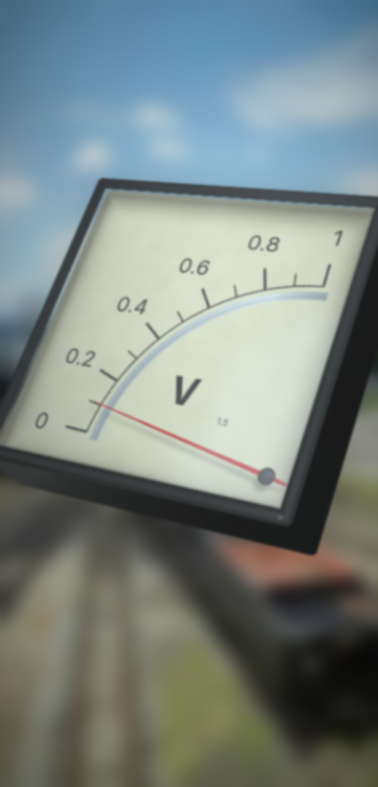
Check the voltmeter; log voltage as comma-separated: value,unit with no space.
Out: 0.1,V
